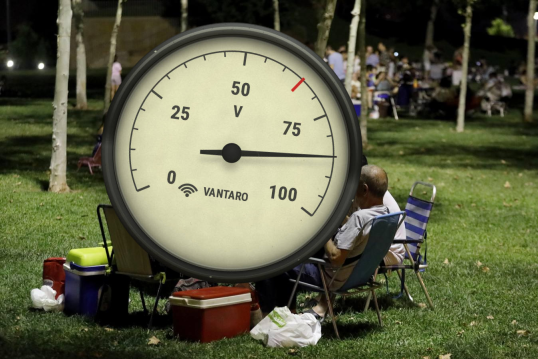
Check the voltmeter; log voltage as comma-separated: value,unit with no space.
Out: 85,V
